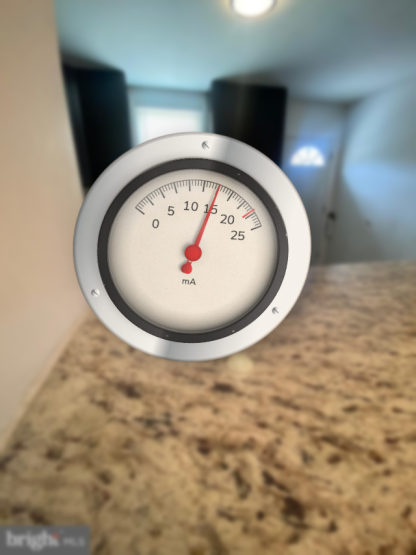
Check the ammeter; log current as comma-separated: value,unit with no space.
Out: 15,mA
